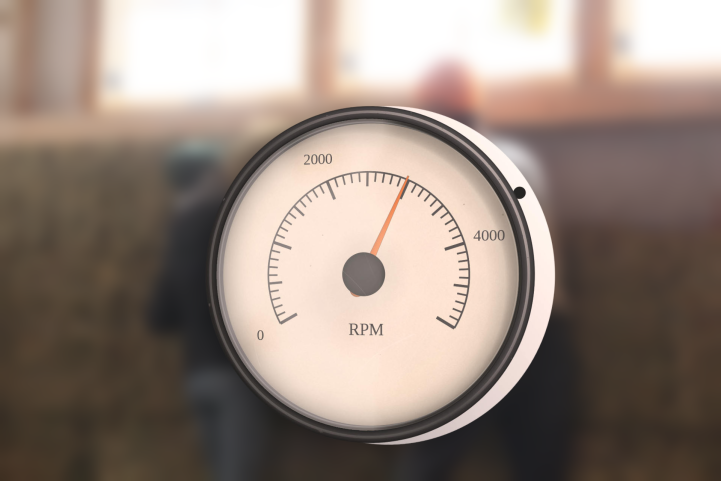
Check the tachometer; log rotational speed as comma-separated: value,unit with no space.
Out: 3000,rpm
